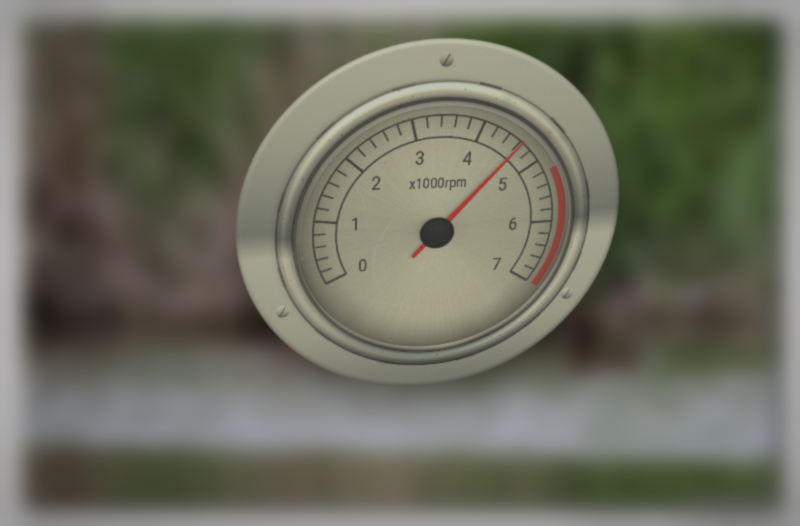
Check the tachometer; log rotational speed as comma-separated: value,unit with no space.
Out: 4600,rpm
